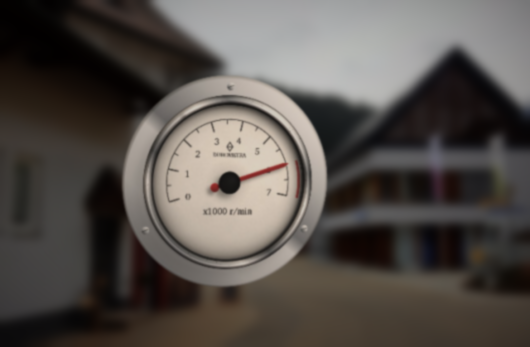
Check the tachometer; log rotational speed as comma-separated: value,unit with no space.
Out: 6000,rpm
